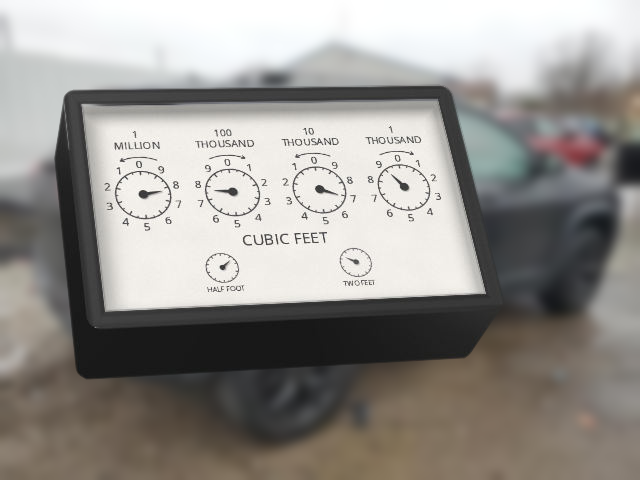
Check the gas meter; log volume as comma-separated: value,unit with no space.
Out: 776900,ft³
